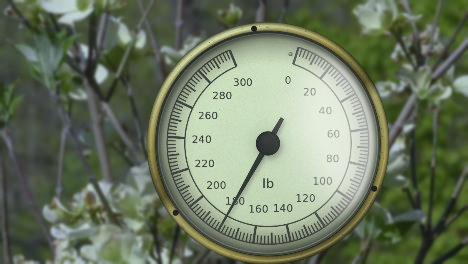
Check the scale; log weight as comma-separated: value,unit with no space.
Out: 180,lb
